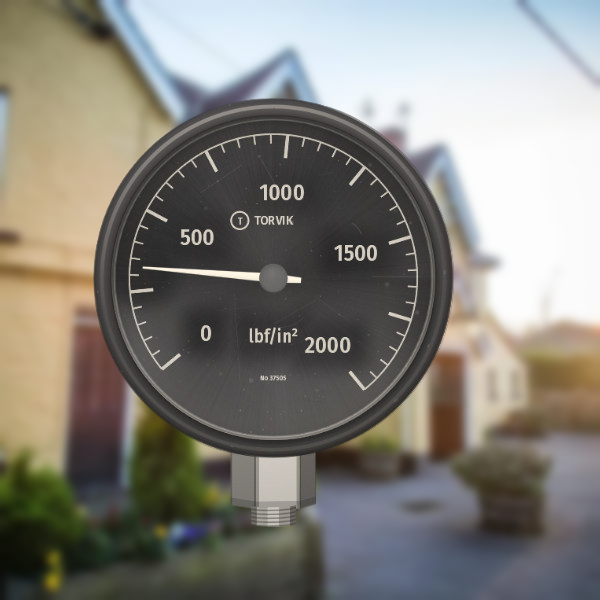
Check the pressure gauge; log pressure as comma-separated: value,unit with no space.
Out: 325,psi
